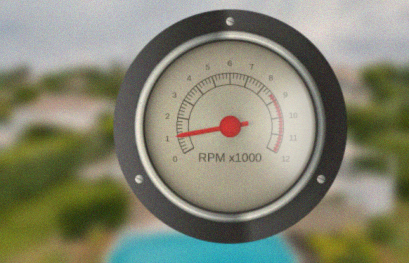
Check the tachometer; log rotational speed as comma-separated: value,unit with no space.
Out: 1000,rpm
